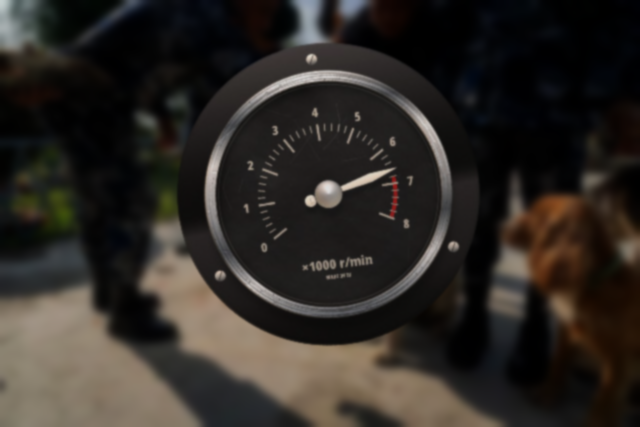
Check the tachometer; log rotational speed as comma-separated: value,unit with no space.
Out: 6600,rpm
